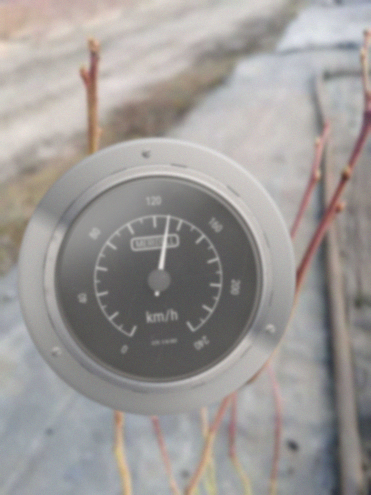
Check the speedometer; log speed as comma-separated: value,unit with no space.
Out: 130,km/h
